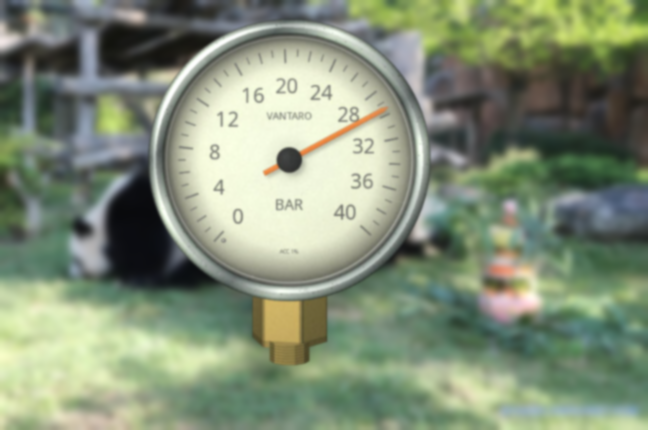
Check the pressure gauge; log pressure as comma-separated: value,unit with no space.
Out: 29.5,bar
